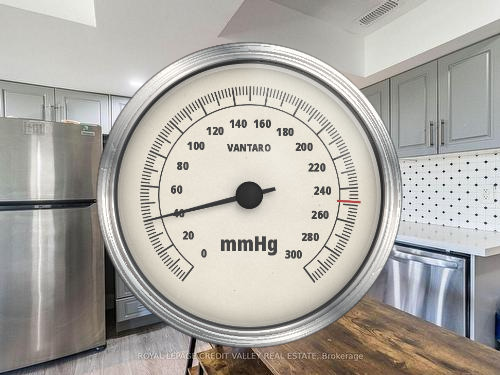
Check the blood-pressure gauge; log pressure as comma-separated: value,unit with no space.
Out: 40,mmHg
